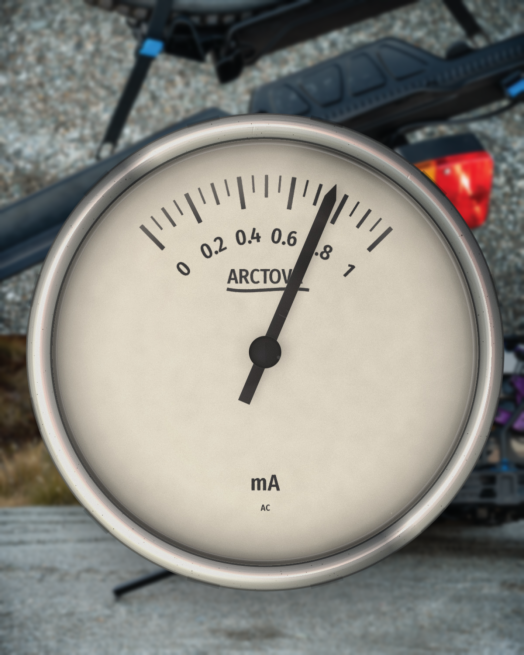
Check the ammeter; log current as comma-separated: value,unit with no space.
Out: 0.75,mA
